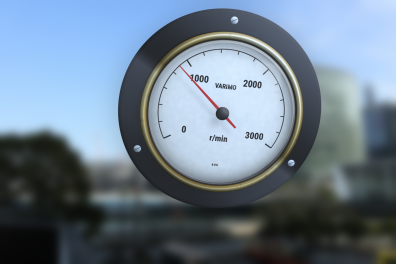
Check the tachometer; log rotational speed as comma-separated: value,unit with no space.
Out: 900,rpm
